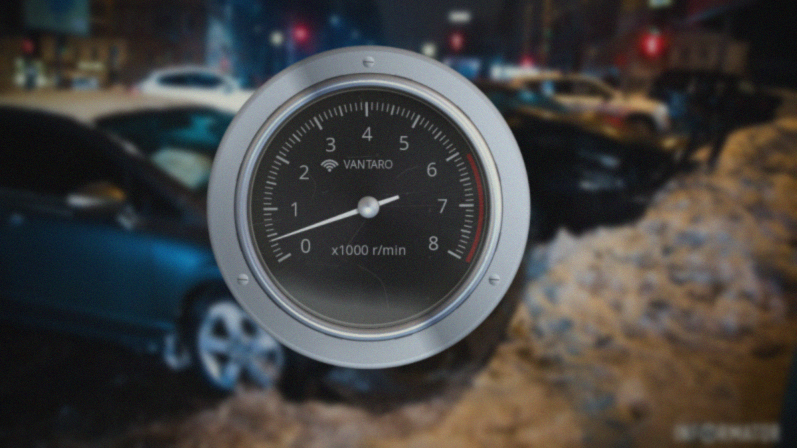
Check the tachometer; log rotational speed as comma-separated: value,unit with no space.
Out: 400,rpm
